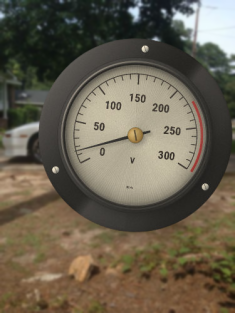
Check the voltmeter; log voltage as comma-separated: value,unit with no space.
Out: 15,V
